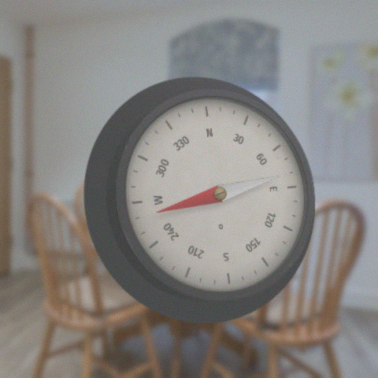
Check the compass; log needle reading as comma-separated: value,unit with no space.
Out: 260,°
